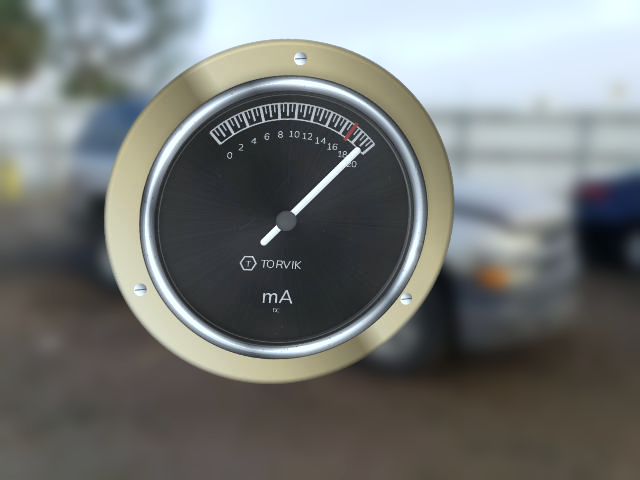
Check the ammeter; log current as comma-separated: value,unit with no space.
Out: 19,mA
